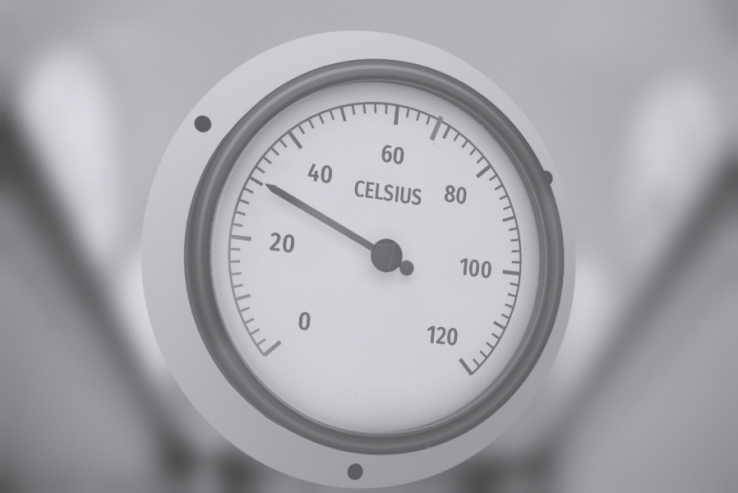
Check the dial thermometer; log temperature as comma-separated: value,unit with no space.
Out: 30,°C
